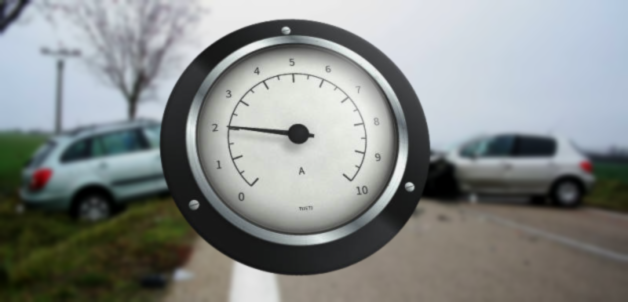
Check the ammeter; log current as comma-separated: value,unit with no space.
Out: 2,A
